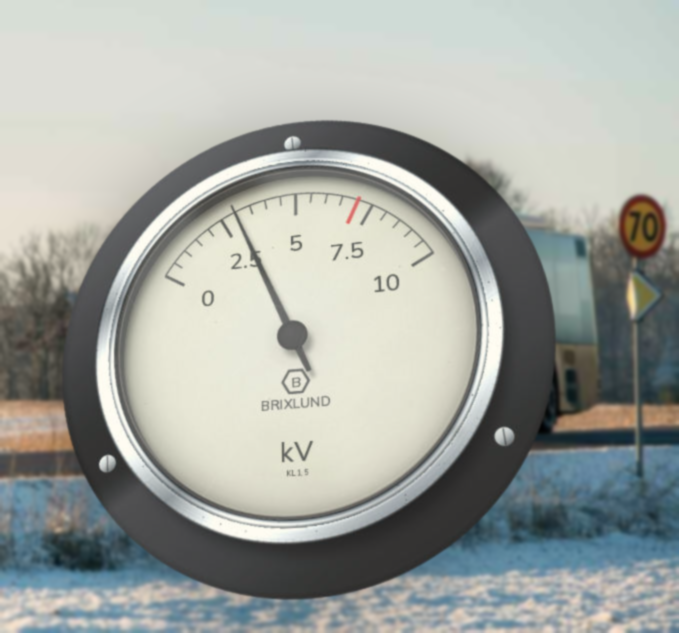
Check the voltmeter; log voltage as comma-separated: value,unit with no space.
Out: 3,kV
